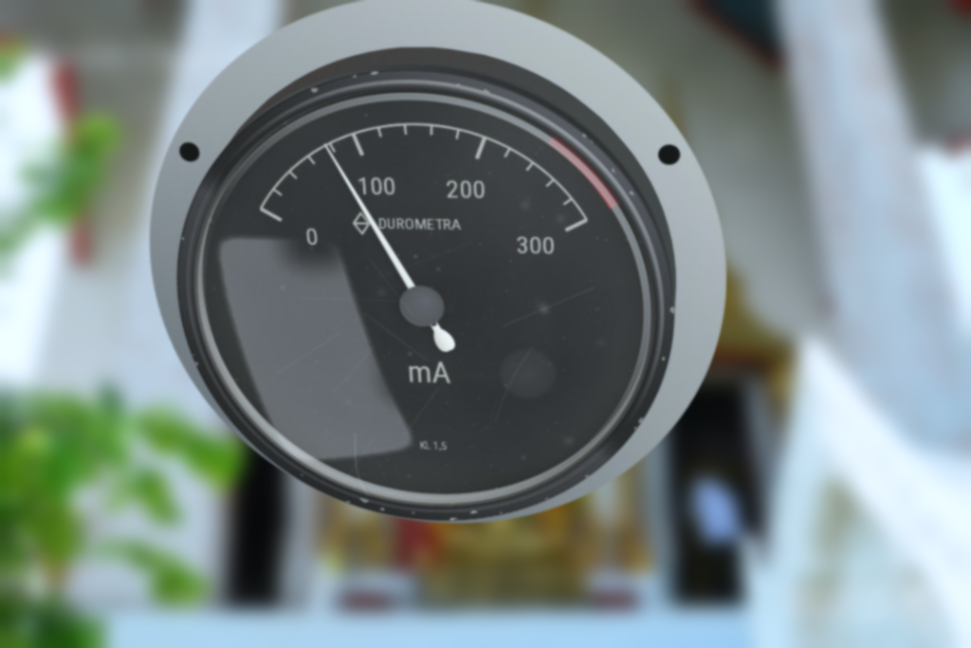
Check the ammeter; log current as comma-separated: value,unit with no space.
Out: 80,mA
